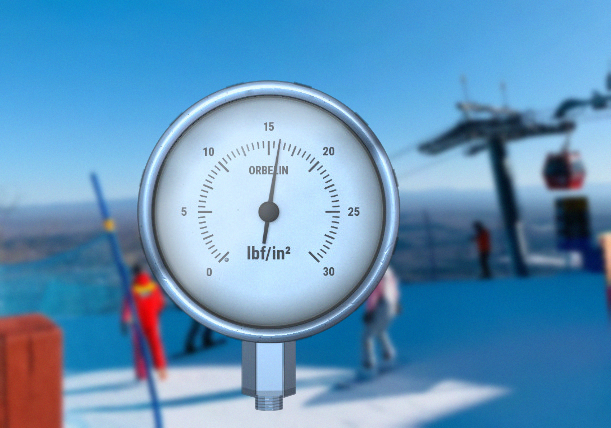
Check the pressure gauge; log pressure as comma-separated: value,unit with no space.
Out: 16,psi
